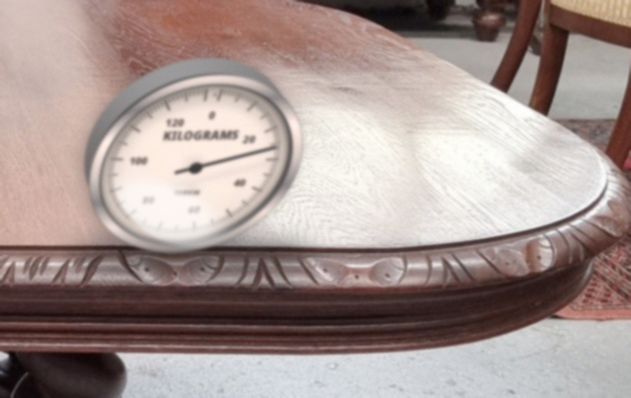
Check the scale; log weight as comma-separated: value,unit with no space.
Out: 25,kg
